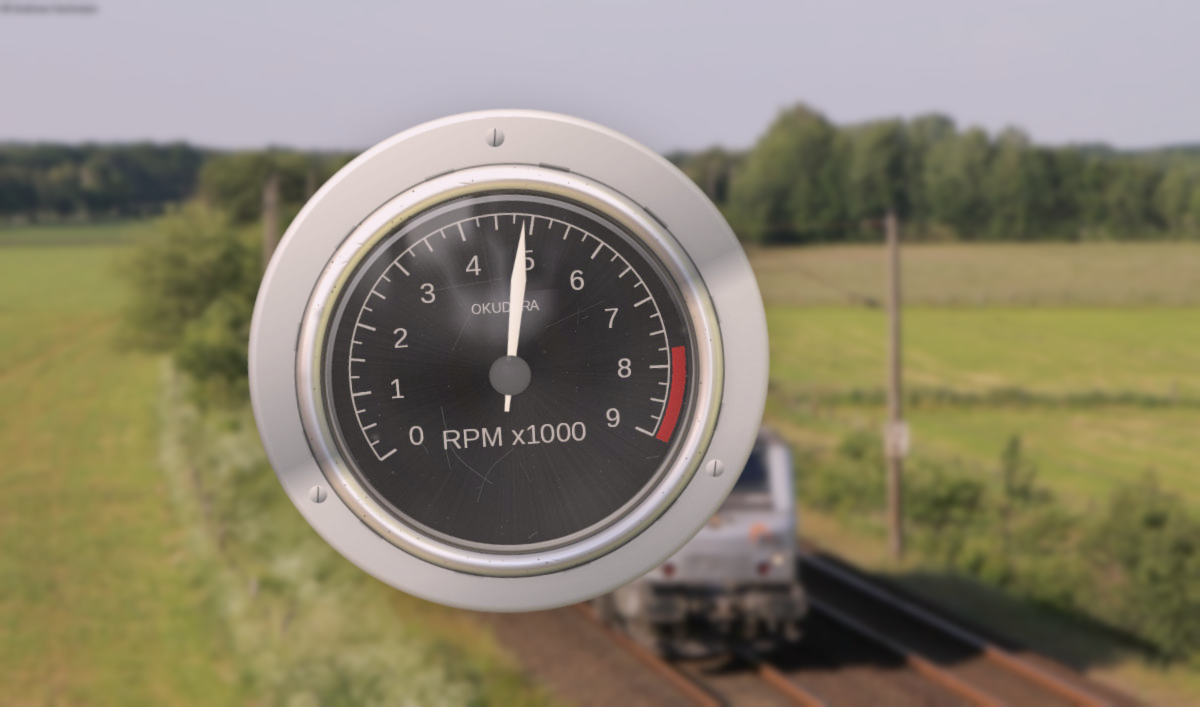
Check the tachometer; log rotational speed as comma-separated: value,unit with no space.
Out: 4875,rpm
